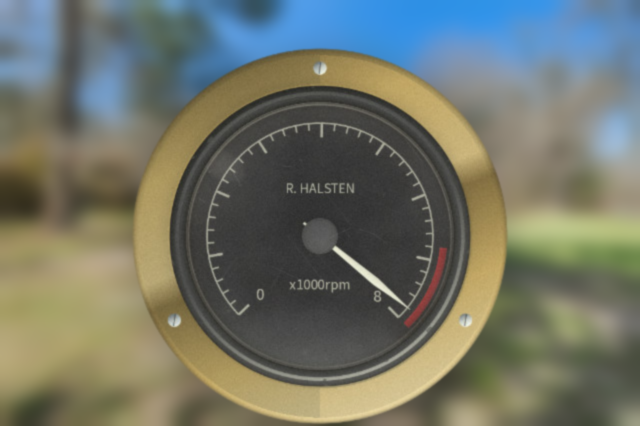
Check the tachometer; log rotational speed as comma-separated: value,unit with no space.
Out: 7800,rpm
